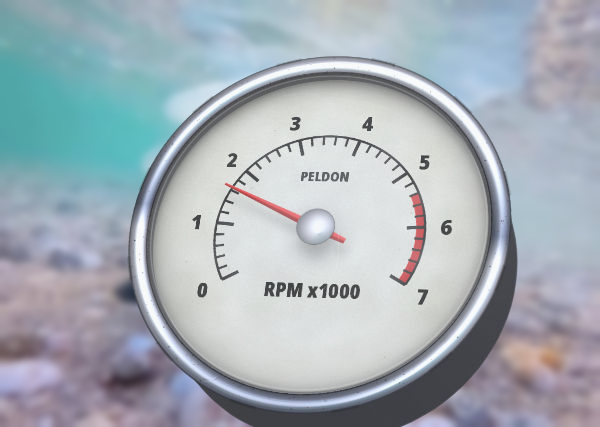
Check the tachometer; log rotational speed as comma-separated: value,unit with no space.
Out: 1600,rpm
